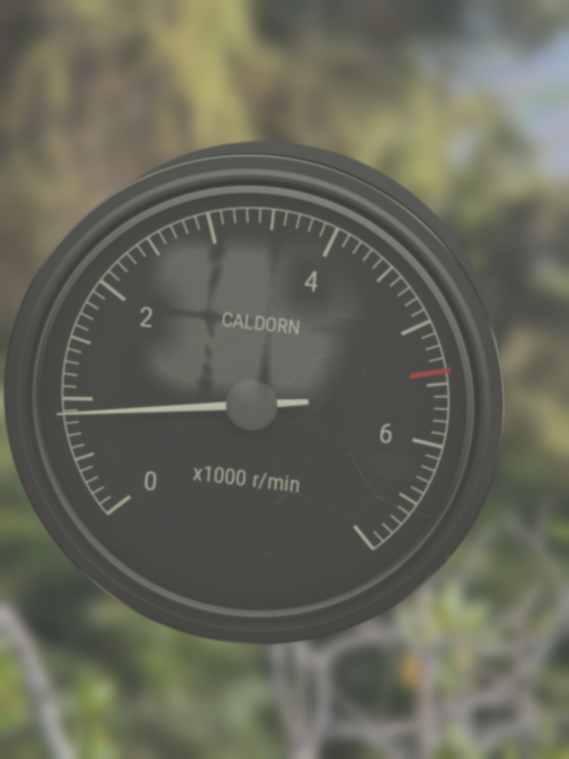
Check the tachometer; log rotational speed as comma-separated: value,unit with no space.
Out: 900,rpm
